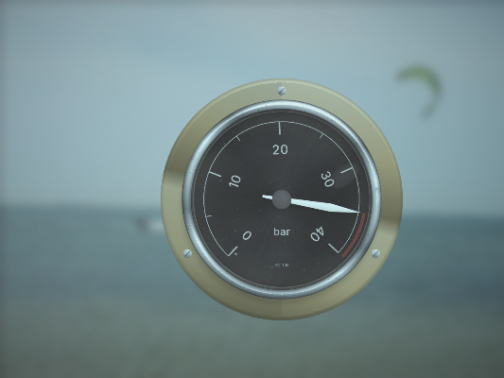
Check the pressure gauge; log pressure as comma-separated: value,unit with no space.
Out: 35,bar
